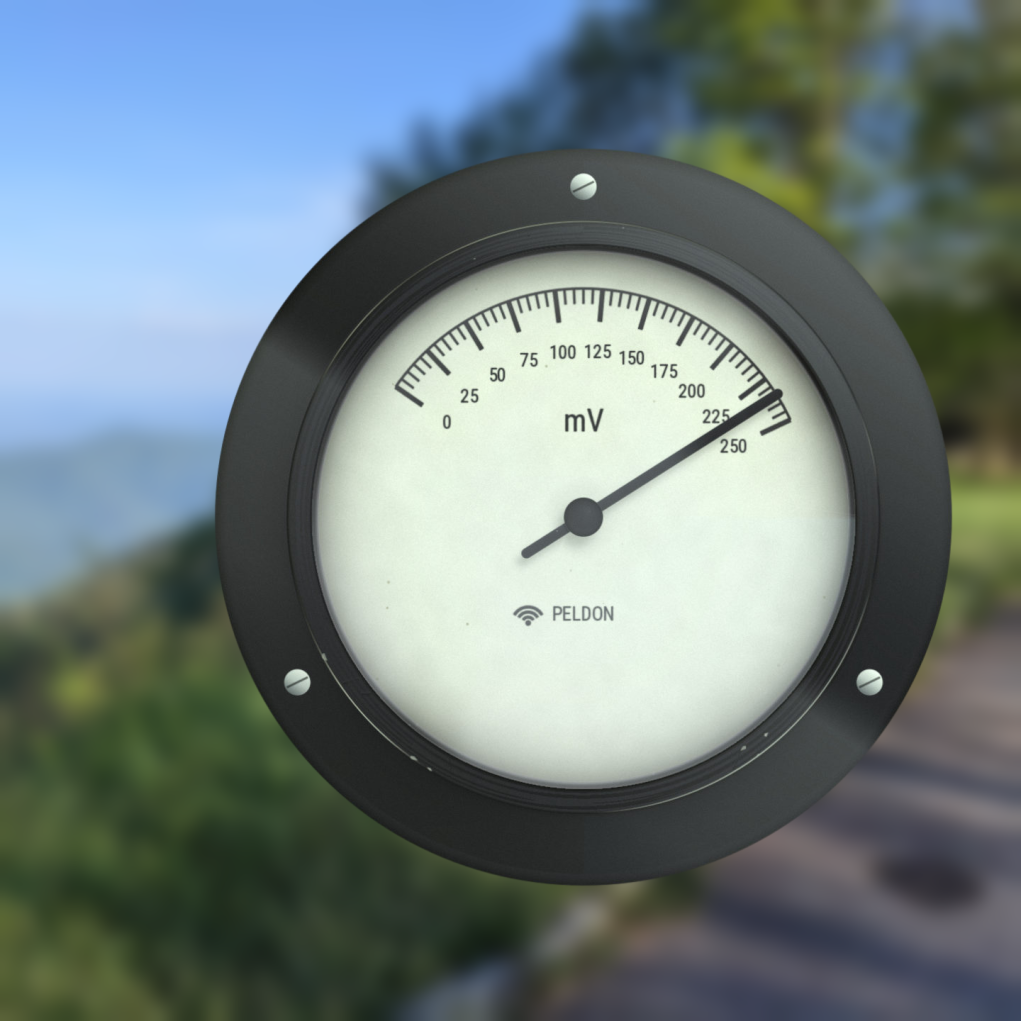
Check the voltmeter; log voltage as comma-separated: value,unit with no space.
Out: 235,mV
